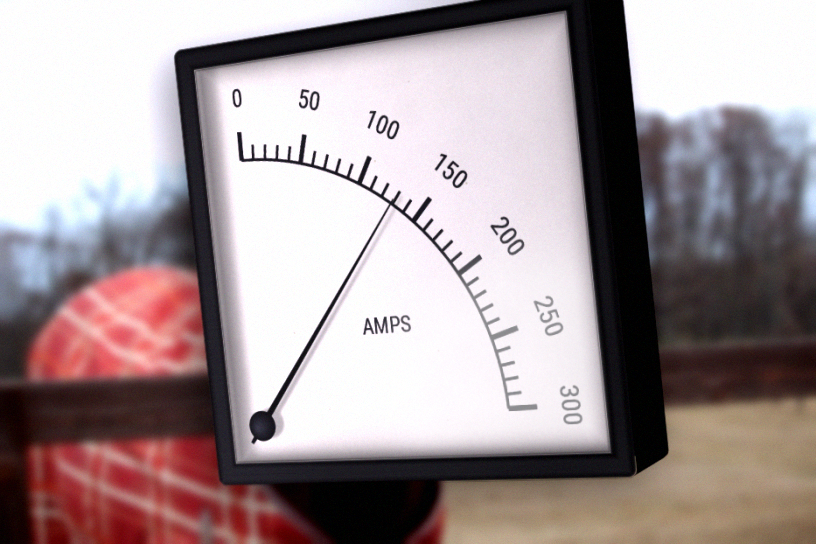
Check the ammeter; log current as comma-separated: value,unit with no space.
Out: 130,A
